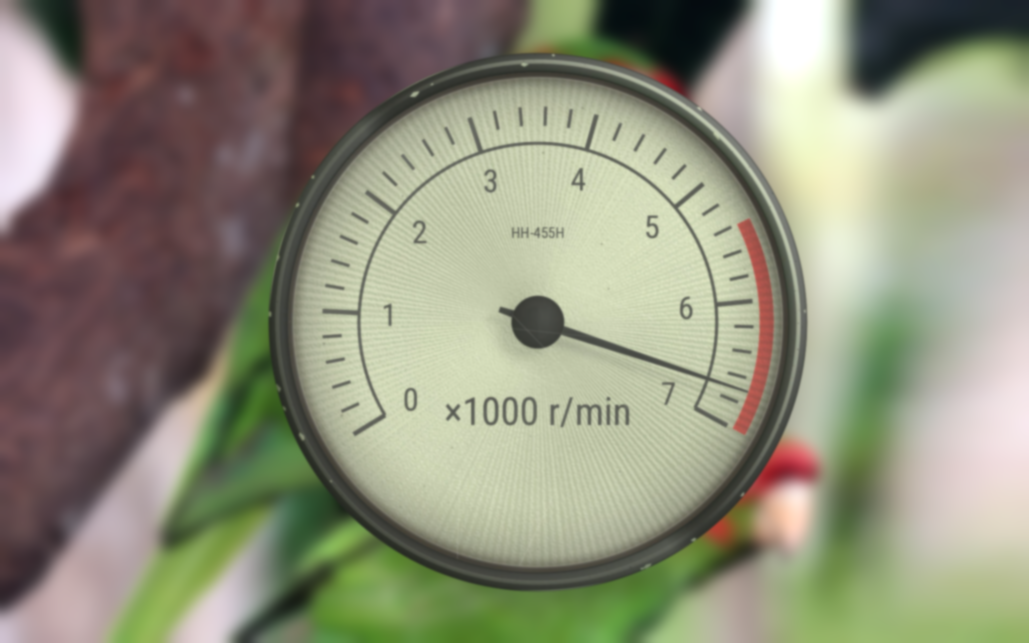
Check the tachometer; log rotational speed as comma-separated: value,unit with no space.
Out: 6700,rpm
